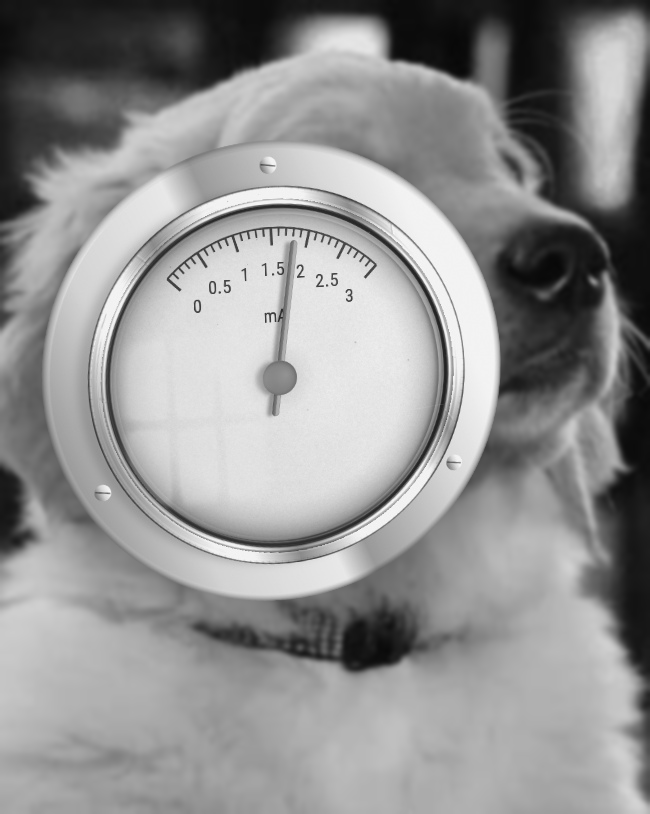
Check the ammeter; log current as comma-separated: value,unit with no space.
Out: 1.8,mA
